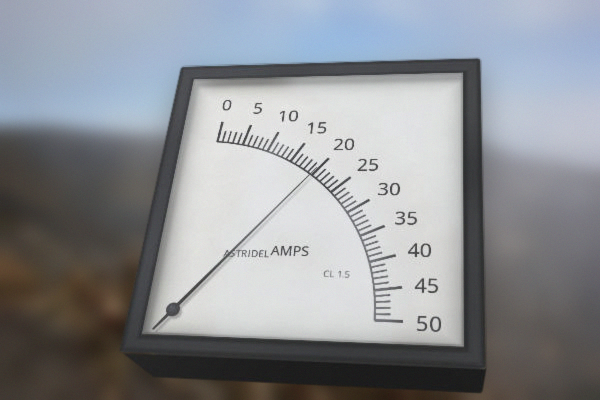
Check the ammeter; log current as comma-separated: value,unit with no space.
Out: 20,A
